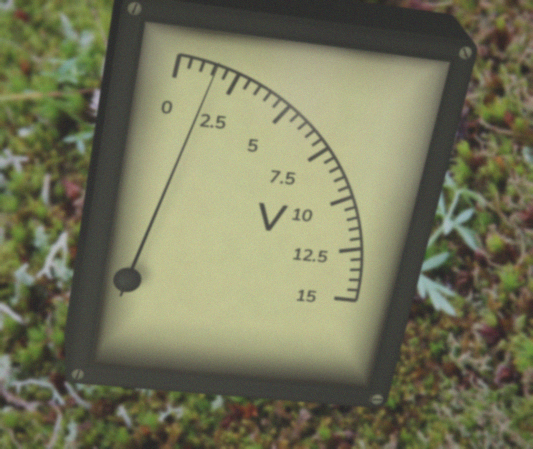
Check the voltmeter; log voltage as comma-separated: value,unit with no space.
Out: 1.5,V
